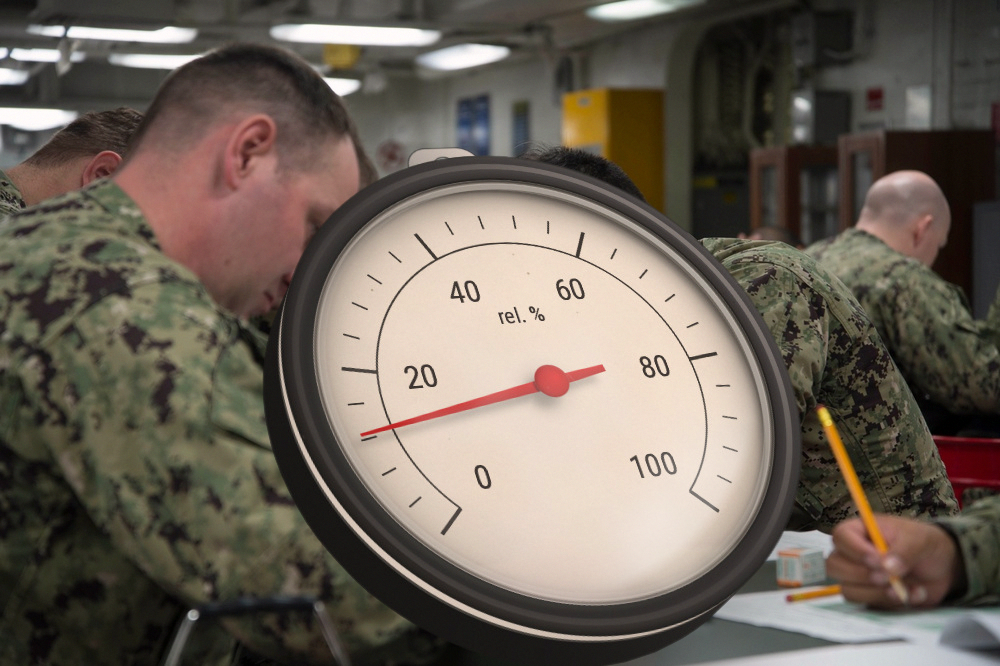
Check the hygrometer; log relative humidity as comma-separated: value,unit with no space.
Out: 12,%
